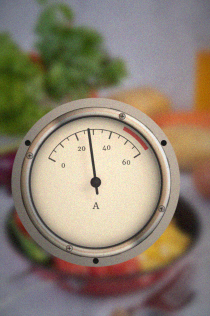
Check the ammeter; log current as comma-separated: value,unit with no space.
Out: 27.5,A
